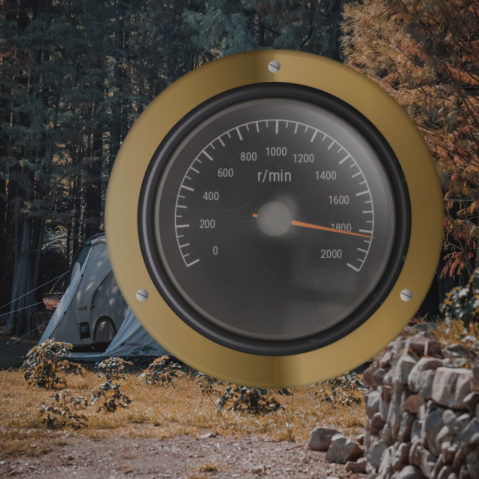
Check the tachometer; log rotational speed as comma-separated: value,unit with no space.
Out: 1825,rpm
